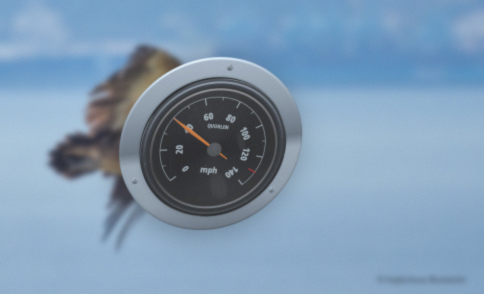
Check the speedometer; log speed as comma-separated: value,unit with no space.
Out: 40,mph
